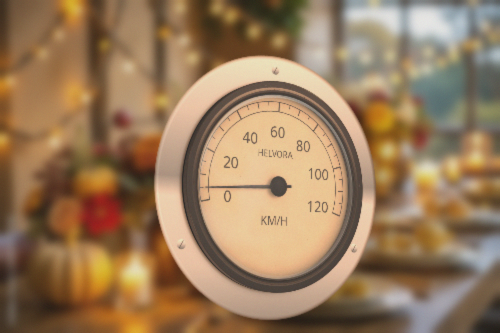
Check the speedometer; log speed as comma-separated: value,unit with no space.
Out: 5,km/h
